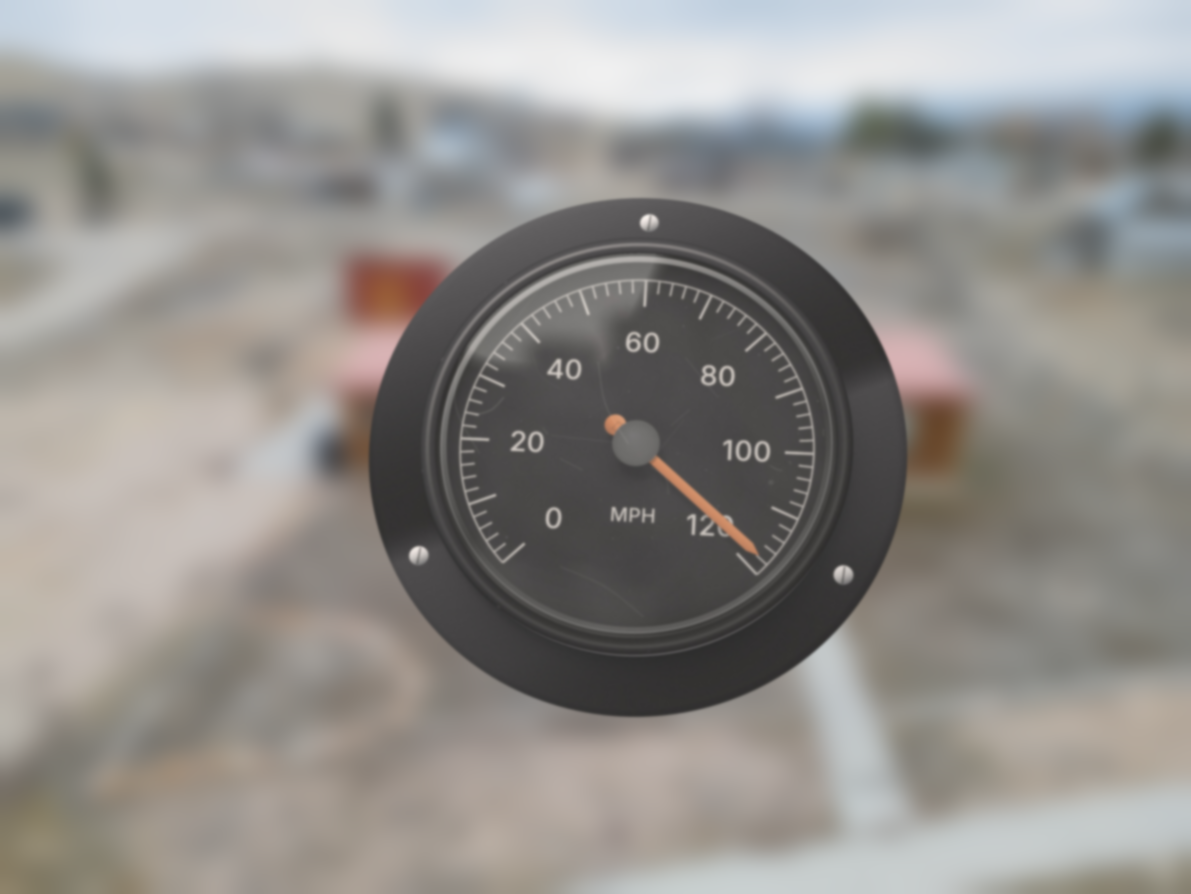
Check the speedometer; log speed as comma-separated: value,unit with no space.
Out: 118,mph
